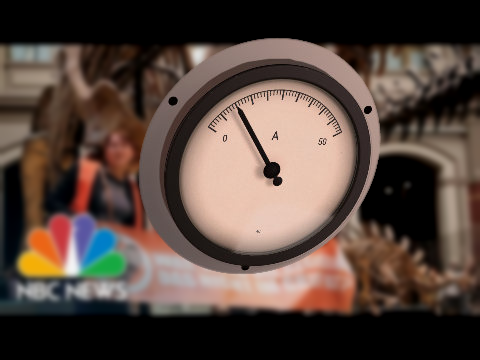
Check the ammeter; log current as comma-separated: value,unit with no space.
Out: 10,A
